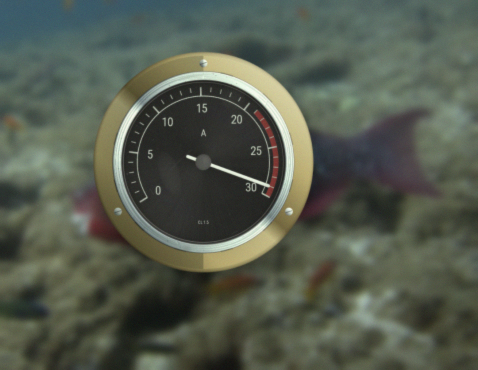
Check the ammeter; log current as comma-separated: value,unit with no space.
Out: 29,A
